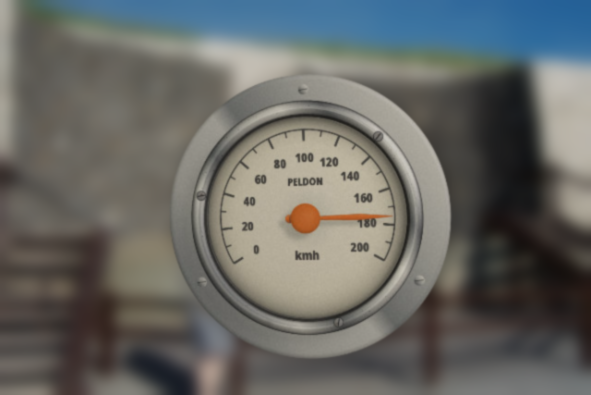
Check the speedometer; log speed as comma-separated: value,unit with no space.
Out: 175,km/h
